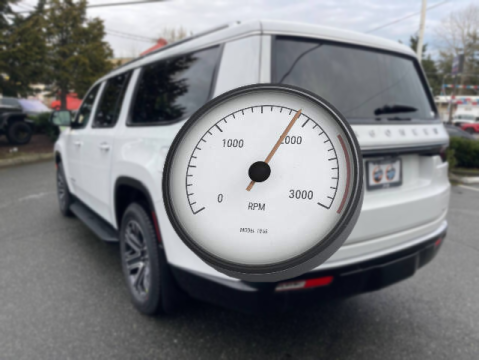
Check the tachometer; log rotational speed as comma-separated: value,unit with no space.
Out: 1900,rpm
